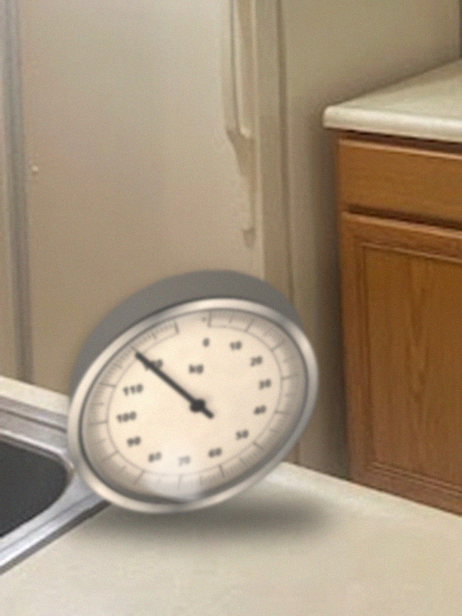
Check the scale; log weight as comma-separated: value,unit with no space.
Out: 120,kg
